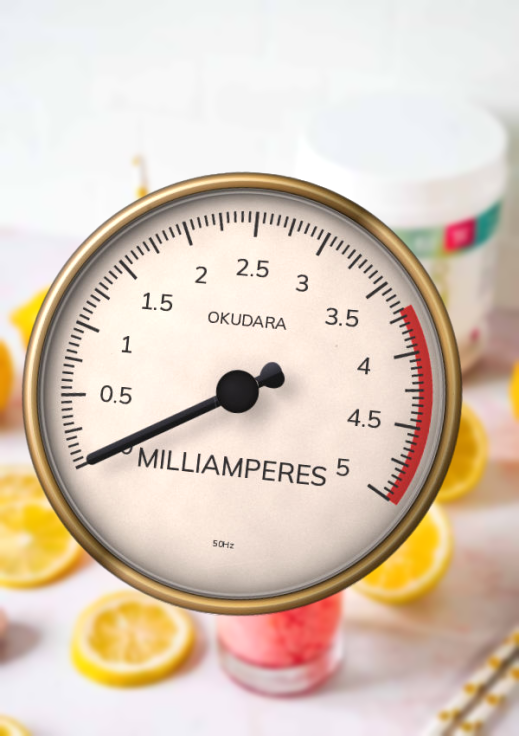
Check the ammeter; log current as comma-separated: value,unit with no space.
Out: 0,mA
